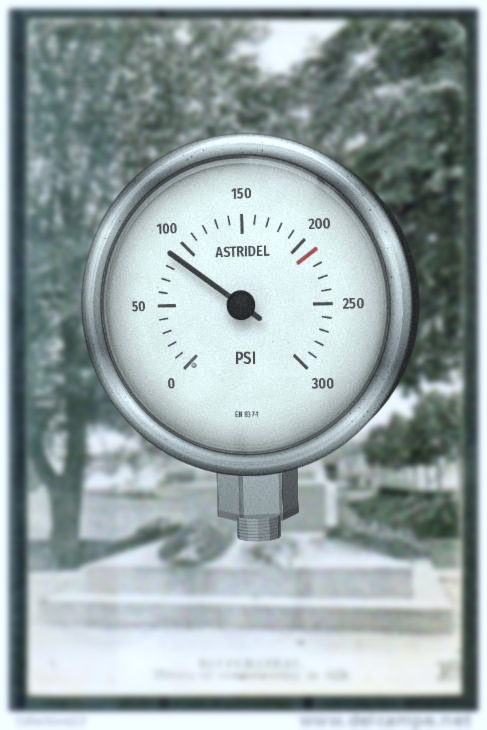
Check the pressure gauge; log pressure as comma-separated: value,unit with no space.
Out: 90,psi
